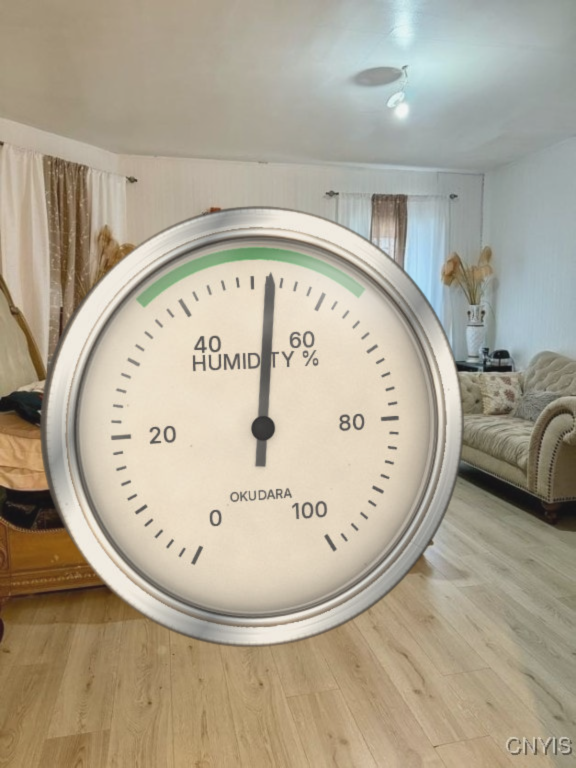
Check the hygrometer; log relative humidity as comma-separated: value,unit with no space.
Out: 52,%
